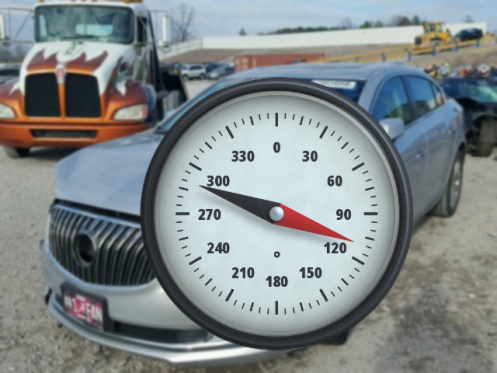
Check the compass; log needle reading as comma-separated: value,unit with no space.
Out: 110,°
